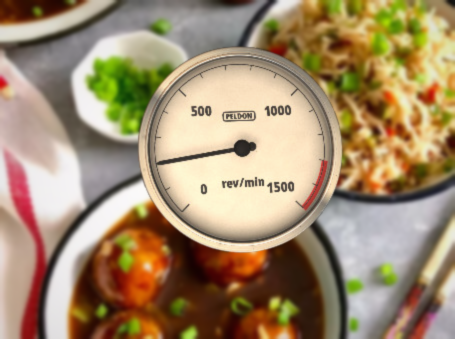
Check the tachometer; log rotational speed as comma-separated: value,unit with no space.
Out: 200,rpm
